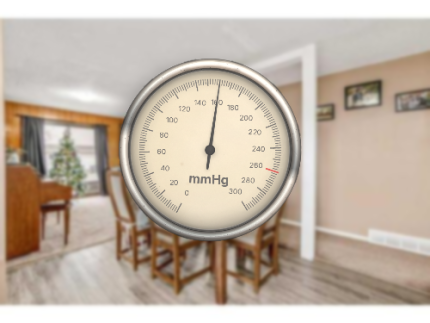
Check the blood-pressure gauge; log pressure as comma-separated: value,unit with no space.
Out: 160,mmHg
